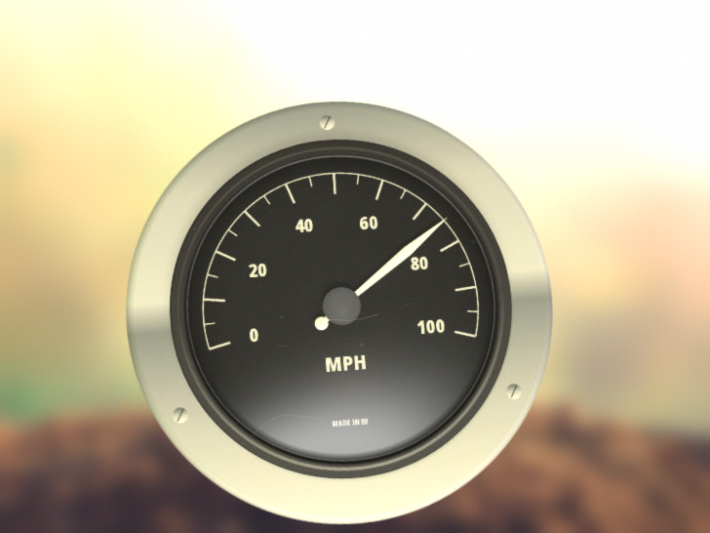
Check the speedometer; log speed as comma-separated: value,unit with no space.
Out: 75,mph
